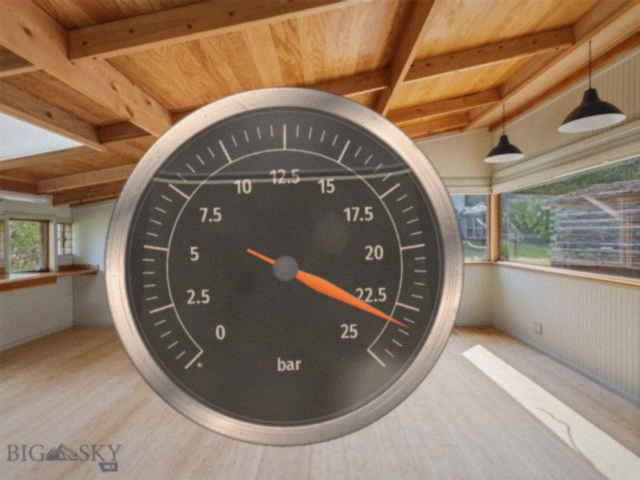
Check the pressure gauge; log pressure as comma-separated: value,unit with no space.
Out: 23.25,bar
